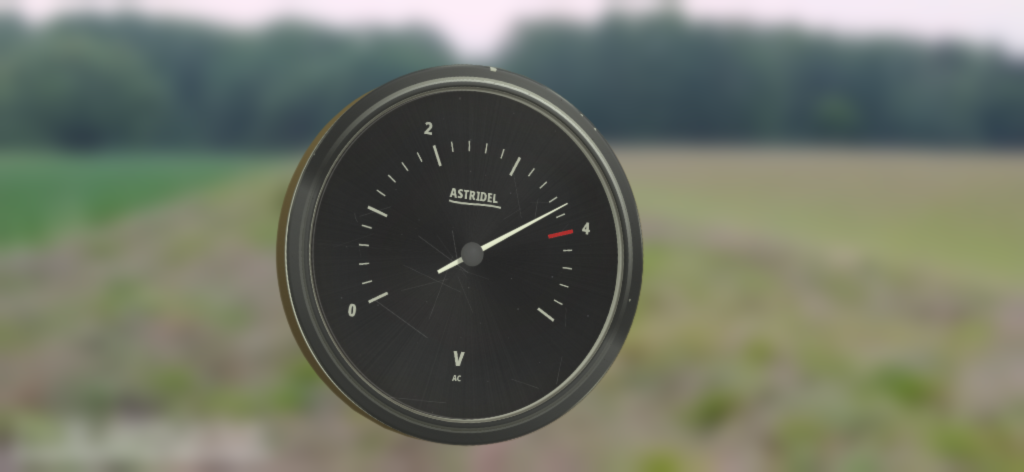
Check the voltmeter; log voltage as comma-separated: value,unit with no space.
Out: 3.7,V
